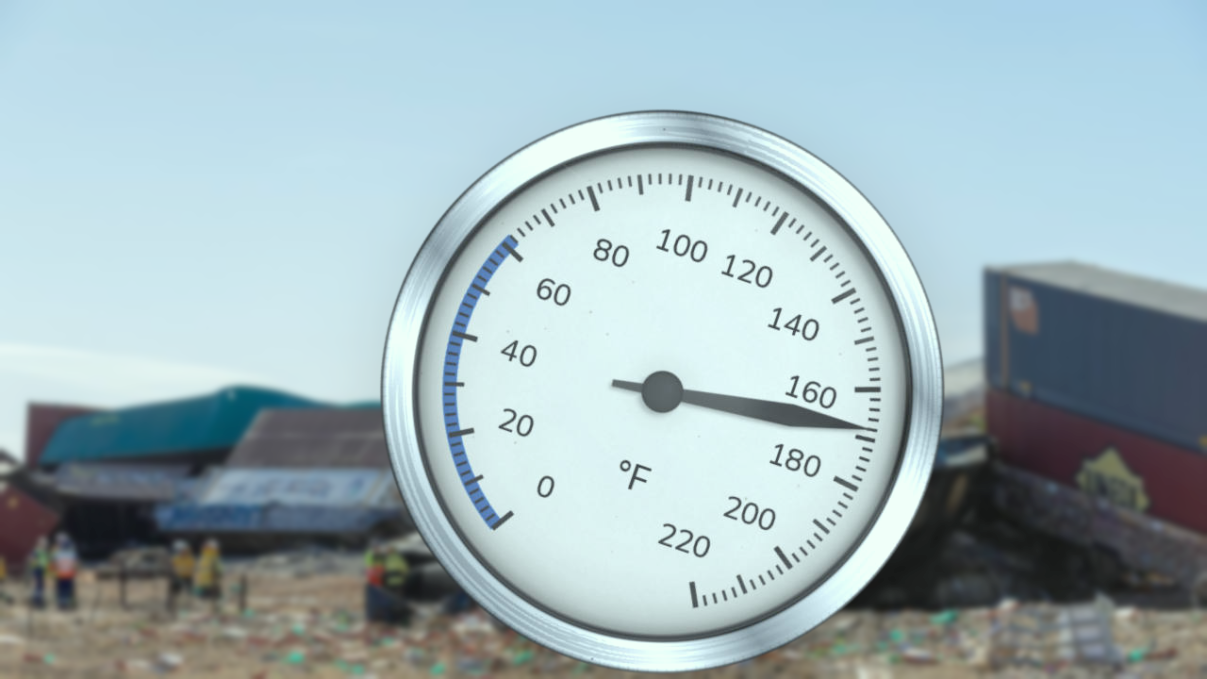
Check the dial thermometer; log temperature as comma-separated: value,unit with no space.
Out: 168,°F
